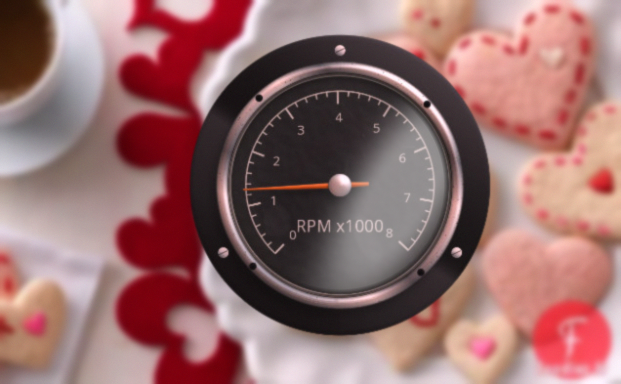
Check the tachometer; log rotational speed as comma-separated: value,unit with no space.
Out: 1300,rpm
